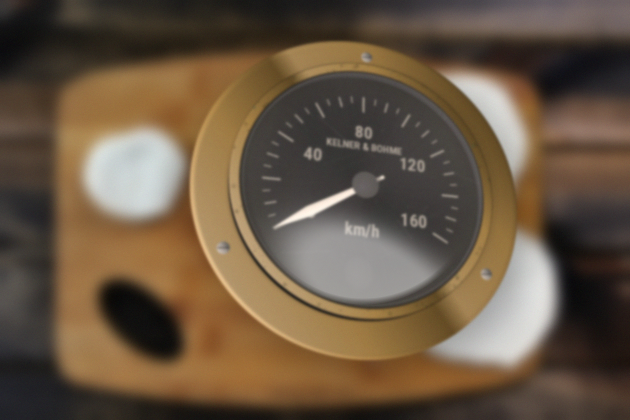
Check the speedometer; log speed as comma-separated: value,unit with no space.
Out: 0,km/h
